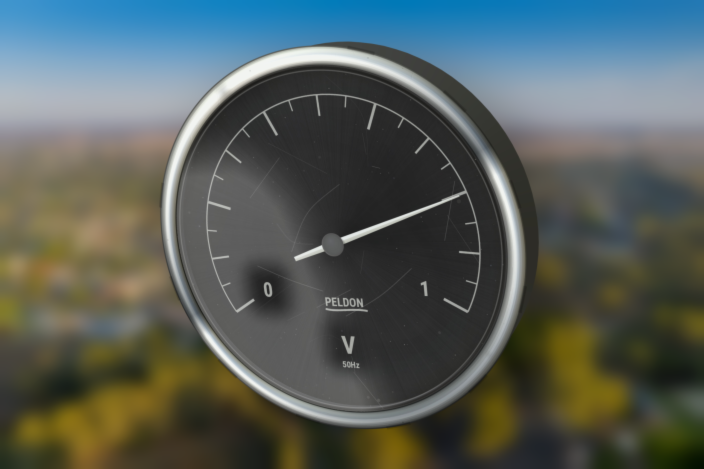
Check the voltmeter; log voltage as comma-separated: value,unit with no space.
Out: 0.8,V
